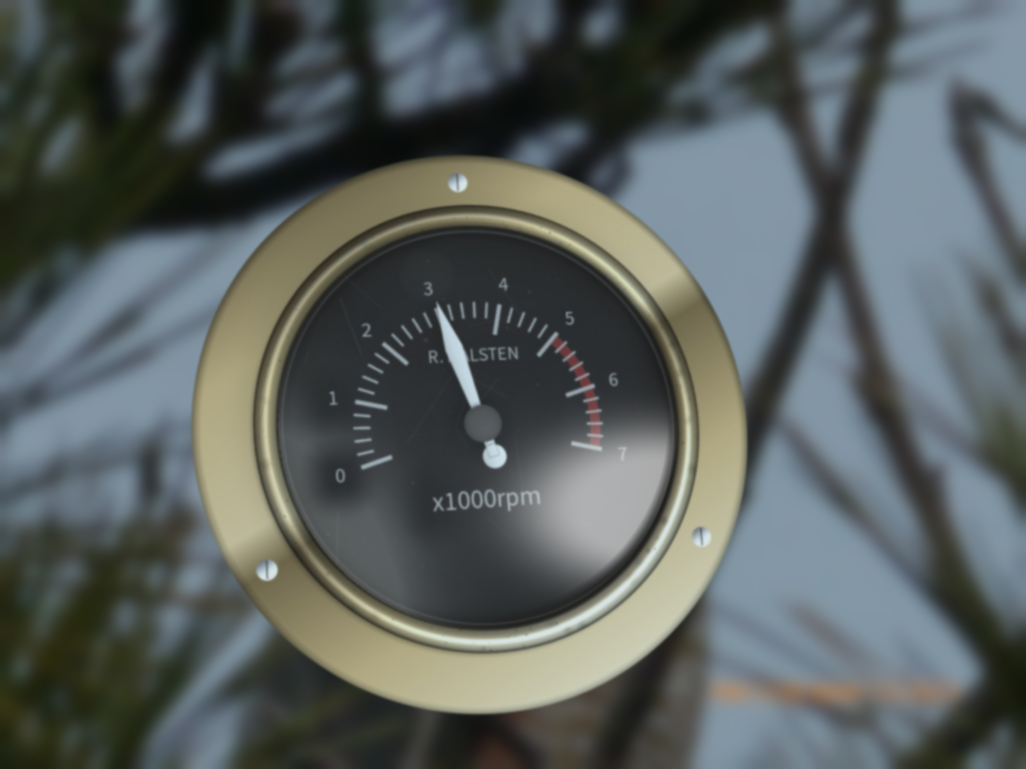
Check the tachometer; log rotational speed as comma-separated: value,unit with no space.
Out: 3000,rpm
